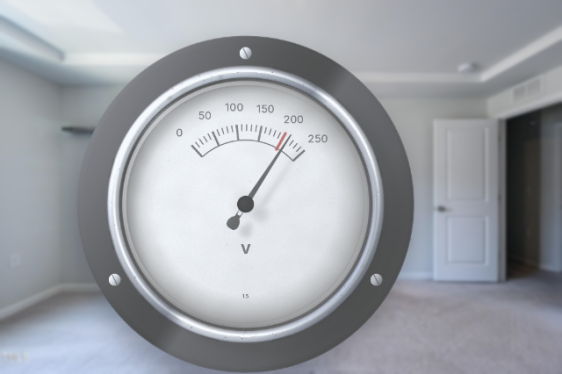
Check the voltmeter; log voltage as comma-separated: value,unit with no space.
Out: 210,V
